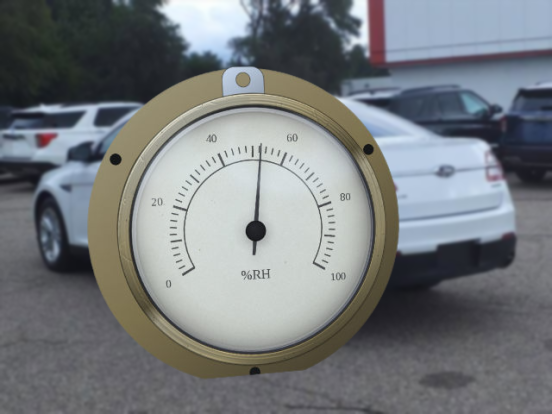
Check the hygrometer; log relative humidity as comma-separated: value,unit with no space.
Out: 52,%
